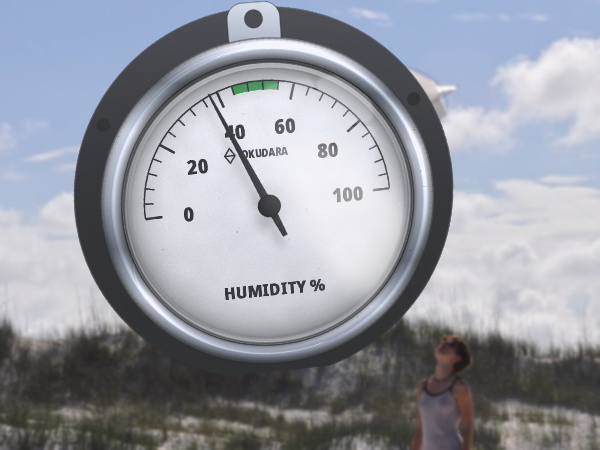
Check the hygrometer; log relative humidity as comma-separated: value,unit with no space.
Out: 38,%
